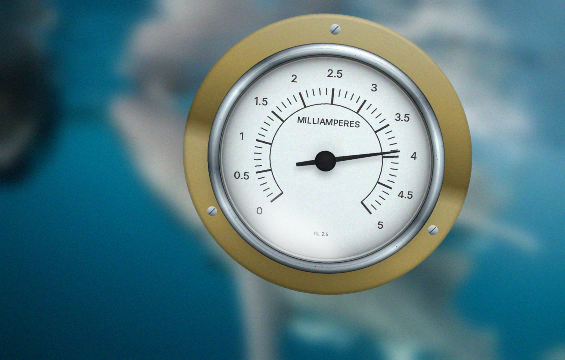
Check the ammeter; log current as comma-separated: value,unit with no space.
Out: 3.9,mA
